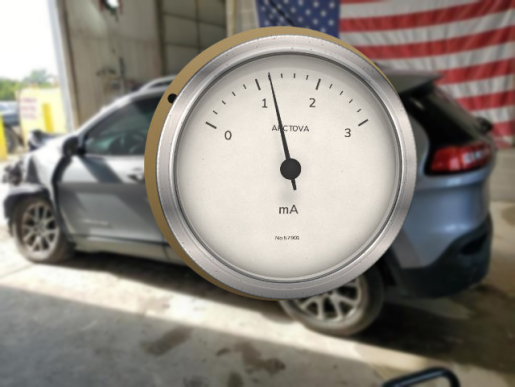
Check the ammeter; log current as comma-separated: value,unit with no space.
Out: 1.2,mA
